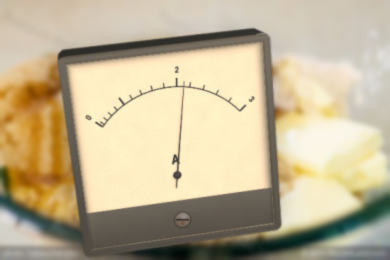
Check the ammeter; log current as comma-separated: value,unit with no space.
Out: 2.1,A
